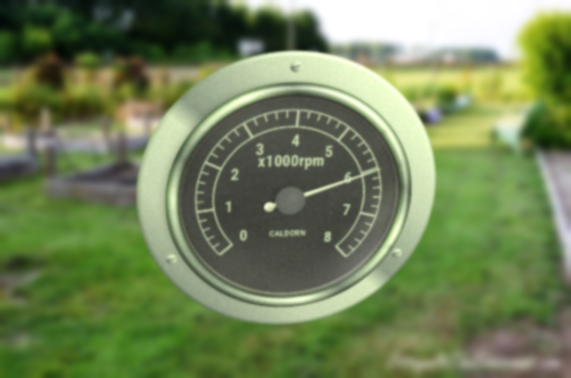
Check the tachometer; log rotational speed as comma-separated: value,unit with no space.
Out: 6000,rpm
